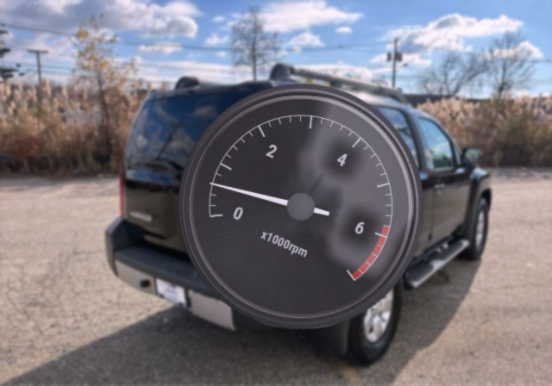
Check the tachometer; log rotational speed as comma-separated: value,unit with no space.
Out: 600,rpm
